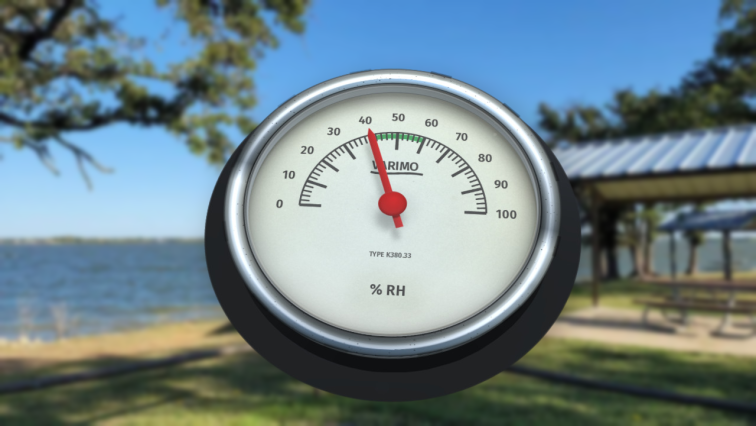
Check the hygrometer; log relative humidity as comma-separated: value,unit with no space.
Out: 40,%
